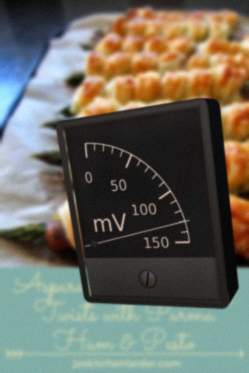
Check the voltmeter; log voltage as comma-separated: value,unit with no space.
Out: 130,mV
